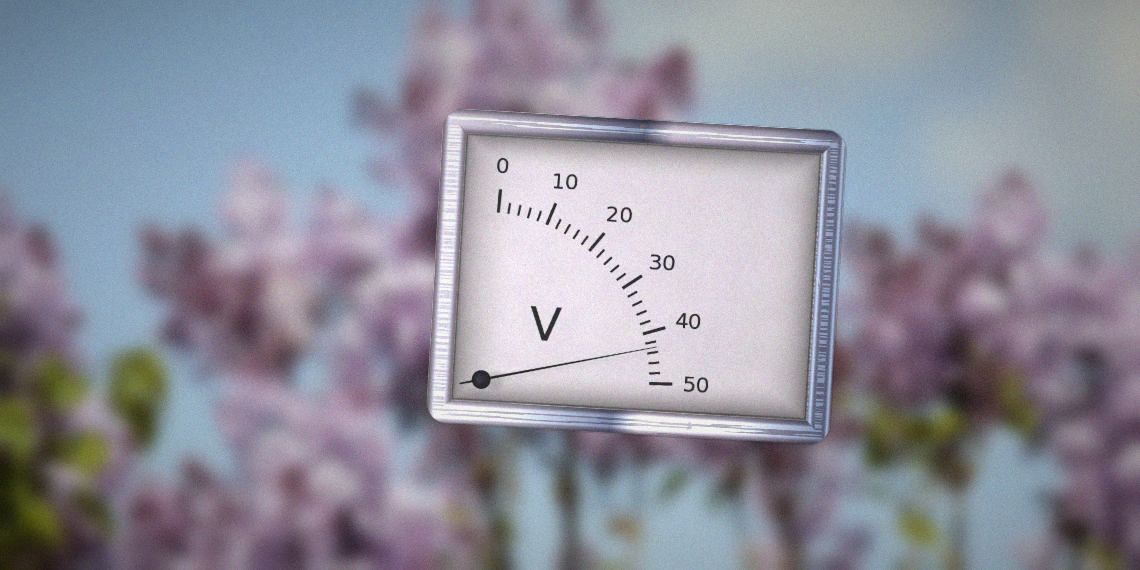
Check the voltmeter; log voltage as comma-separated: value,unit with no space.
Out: 43,V
